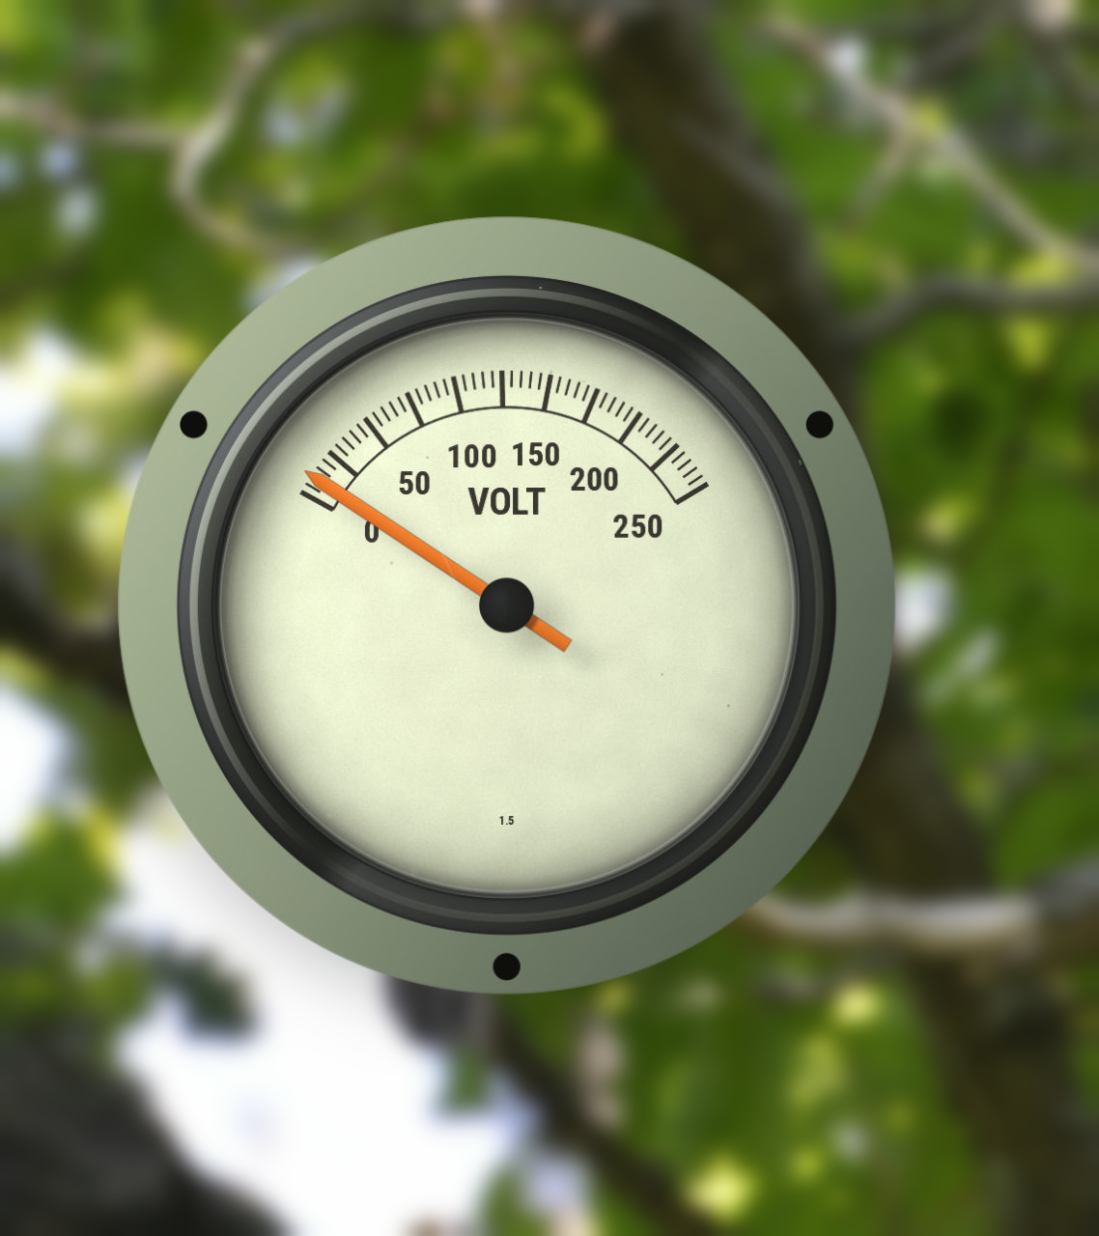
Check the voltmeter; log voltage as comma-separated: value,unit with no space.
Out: 10,V
